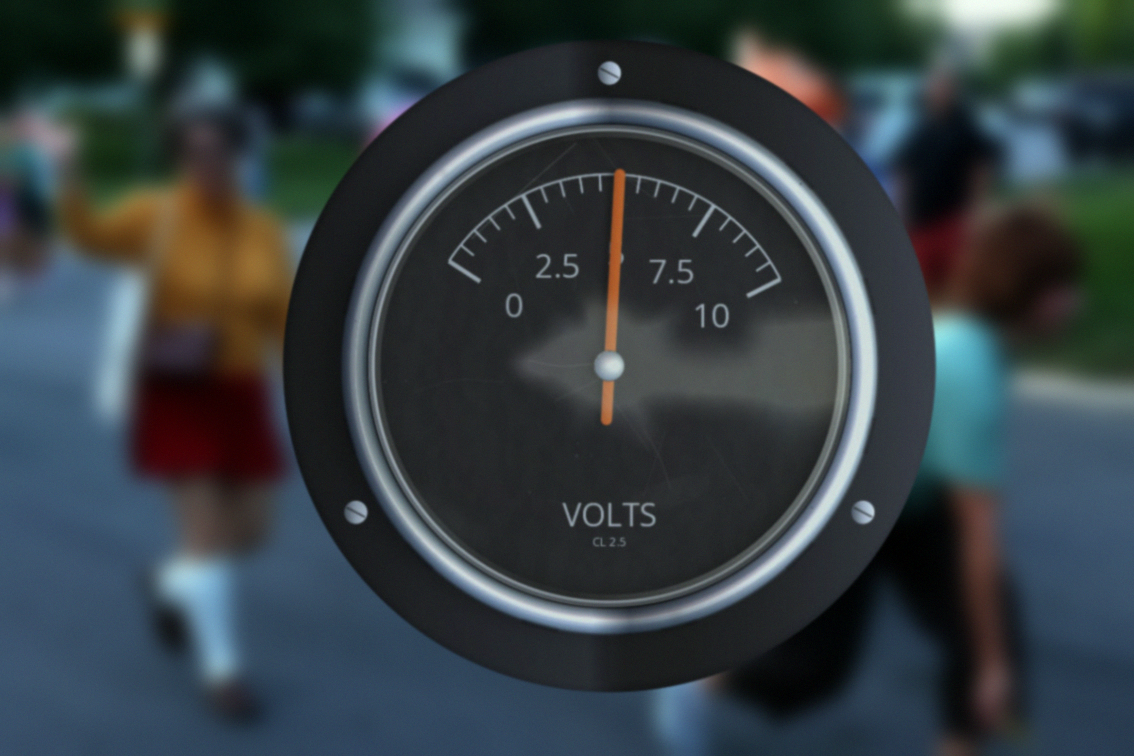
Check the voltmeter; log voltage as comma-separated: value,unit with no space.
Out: 5,V
